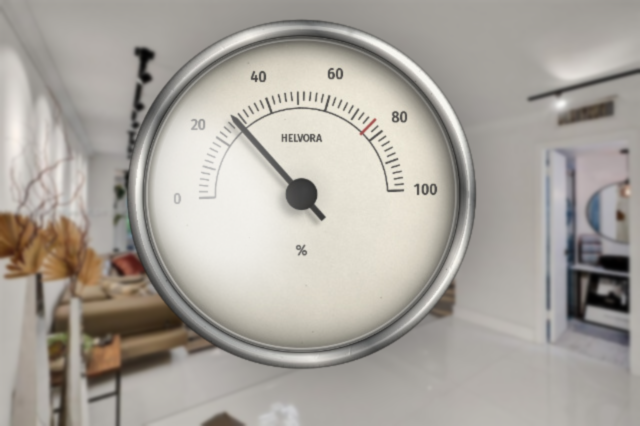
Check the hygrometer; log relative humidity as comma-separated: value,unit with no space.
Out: 28,%
